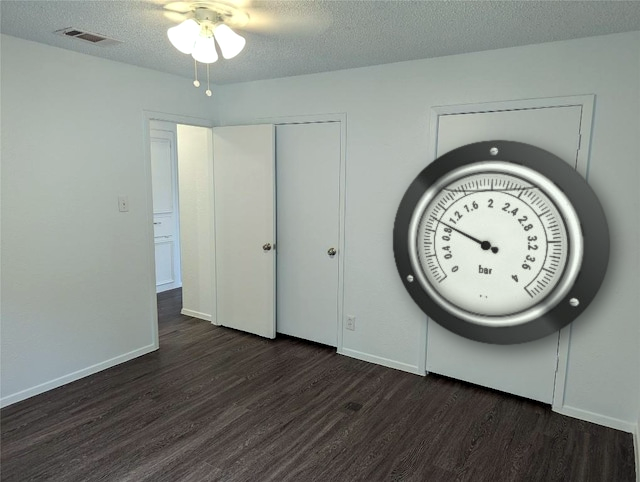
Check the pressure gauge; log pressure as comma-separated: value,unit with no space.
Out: 1,bar
